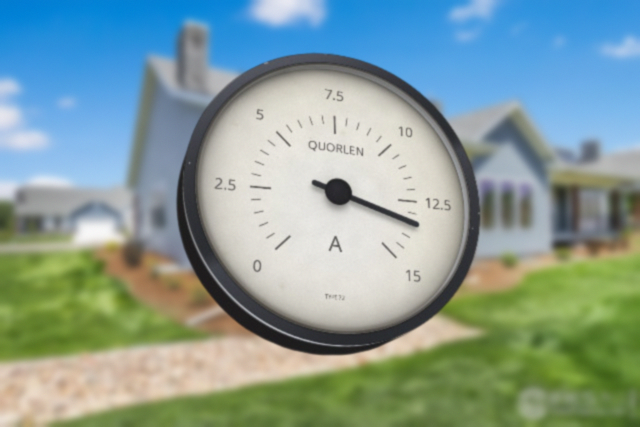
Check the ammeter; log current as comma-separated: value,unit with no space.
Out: 13.5,A
